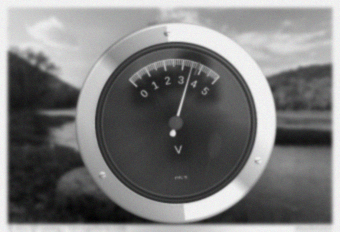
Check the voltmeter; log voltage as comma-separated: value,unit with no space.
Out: 3.5,V
